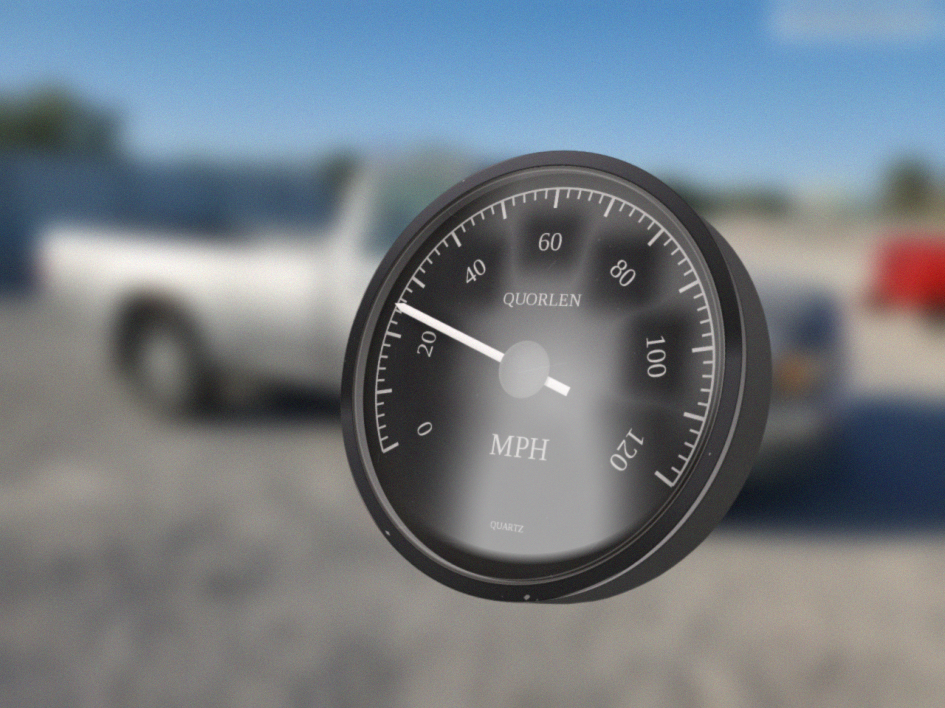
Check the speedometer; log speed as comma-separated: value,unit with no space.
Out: 25,mph
